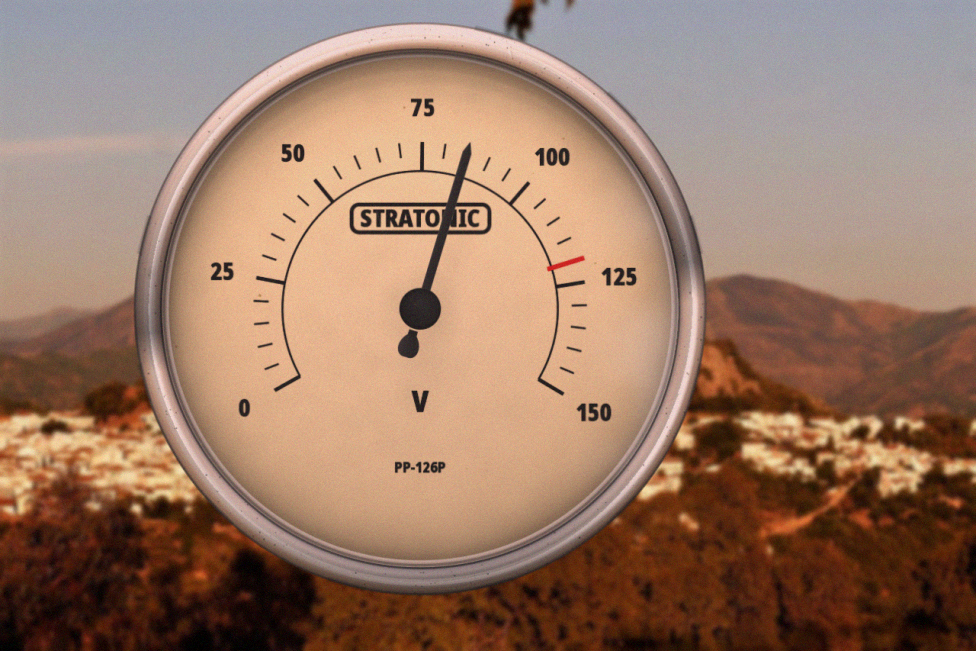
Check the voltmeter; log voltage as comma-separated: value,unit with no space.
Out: 85,V
